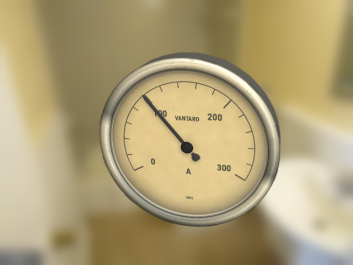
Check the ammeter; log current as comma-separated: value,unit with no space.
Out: 100,A
